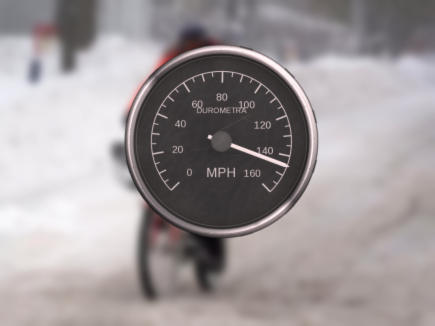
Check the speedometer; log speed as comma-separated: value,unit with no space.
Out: 145,mph
